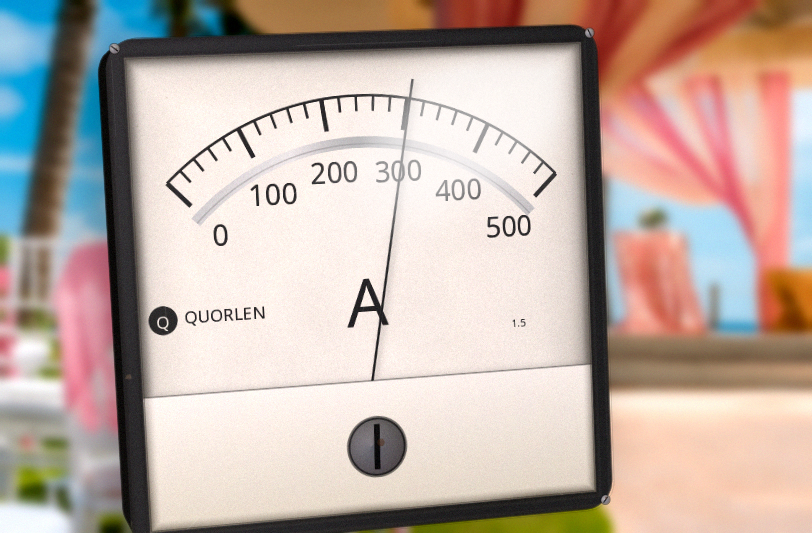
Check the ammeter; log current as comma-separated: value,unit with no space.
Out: 300,A
